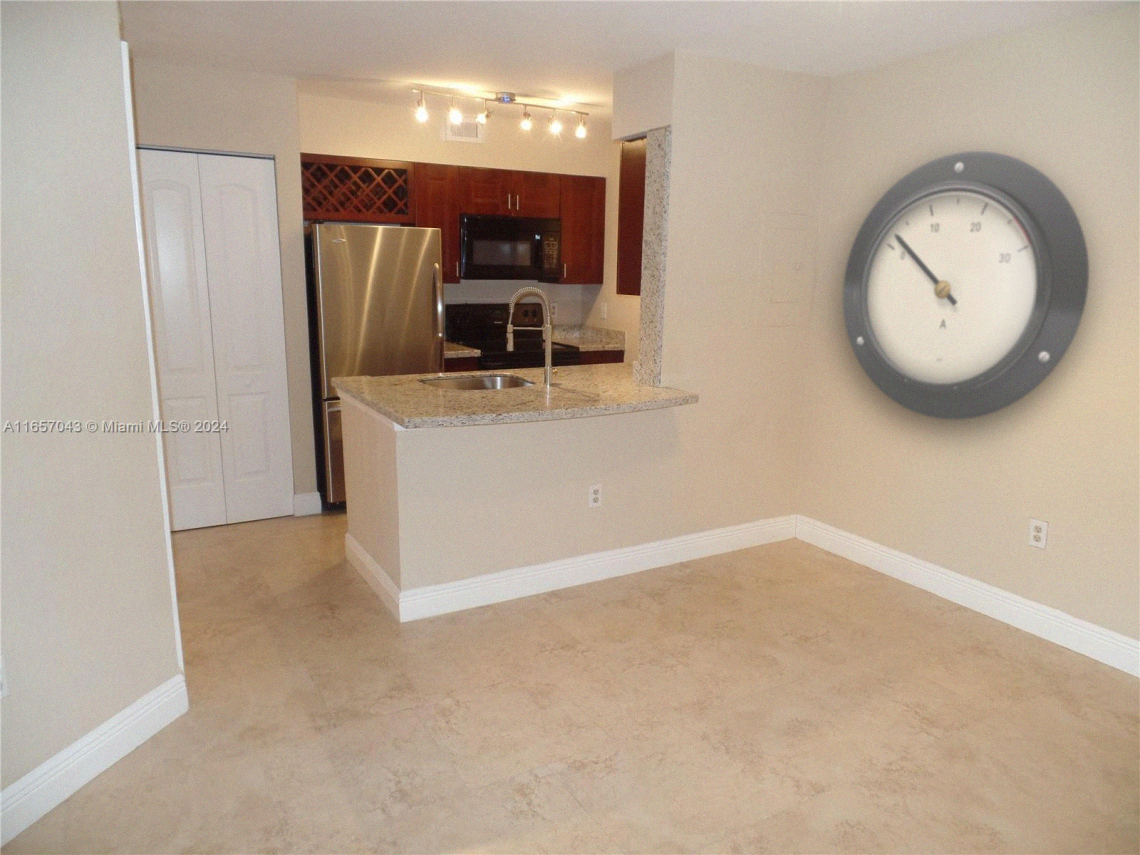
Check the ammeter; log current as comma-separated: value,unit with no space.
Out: 2.5,A
